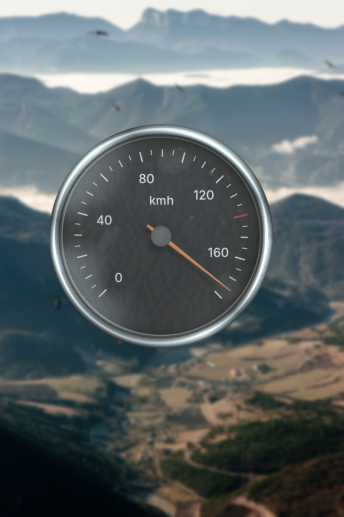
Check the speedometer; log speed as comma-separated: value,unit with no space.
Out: 175,km/h
